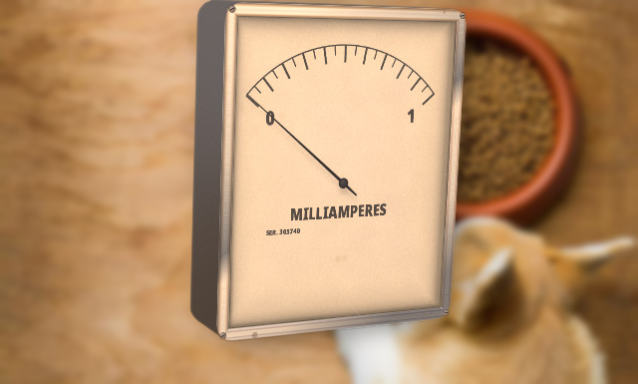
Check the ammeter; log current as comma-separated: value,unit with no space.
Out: 0,mA
